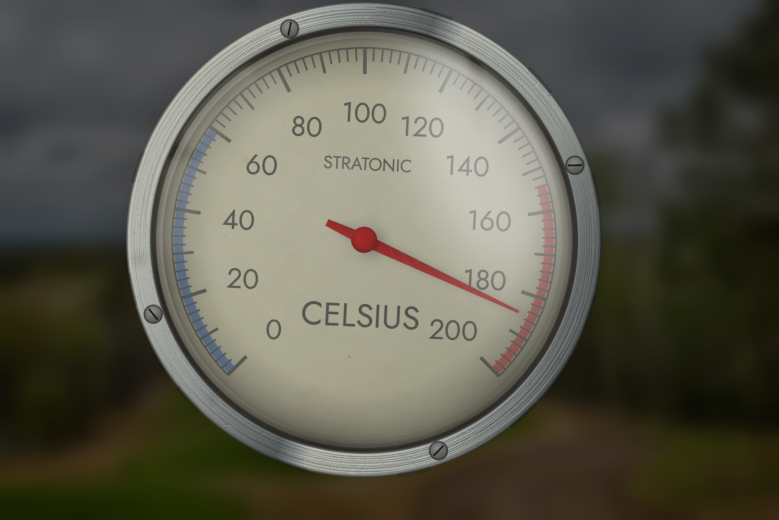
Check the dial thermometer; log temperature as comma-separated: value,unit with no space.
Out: 185,°C
